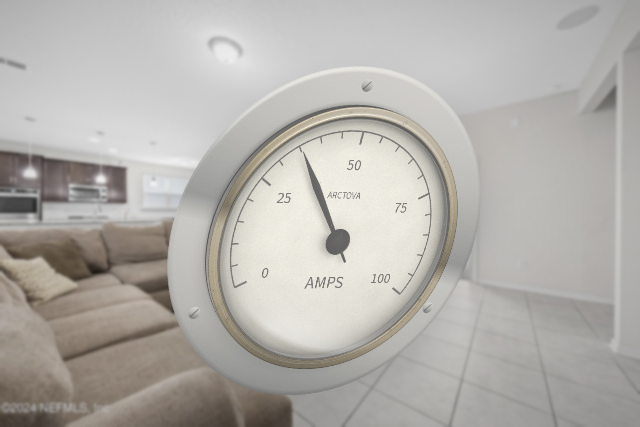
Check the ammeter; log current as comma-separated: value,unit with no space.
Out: 35,A
